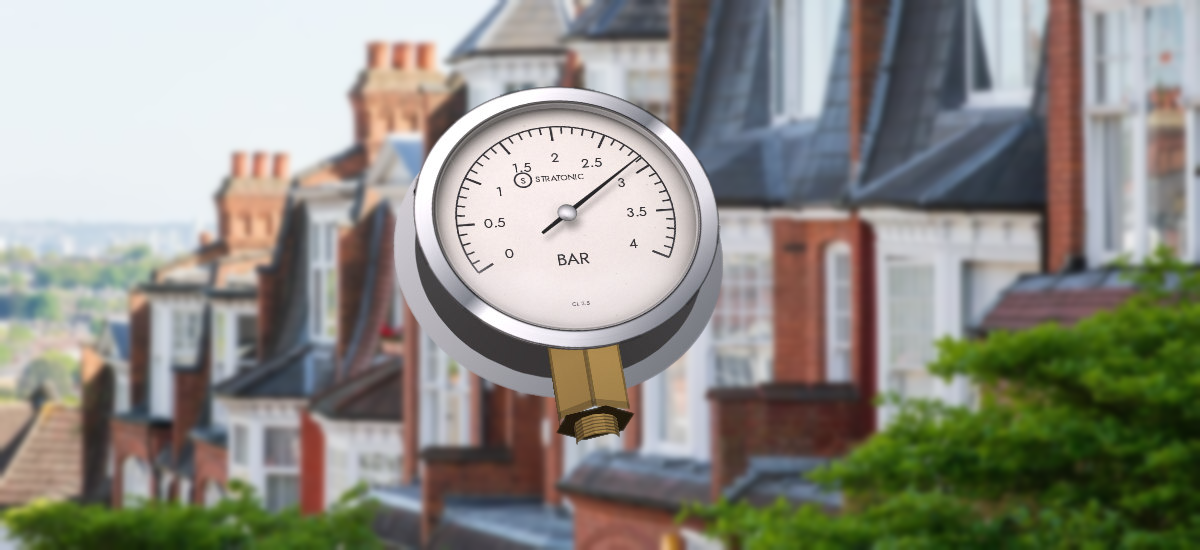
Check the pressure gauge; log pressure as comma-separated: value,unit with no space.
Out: 2.9,bar
